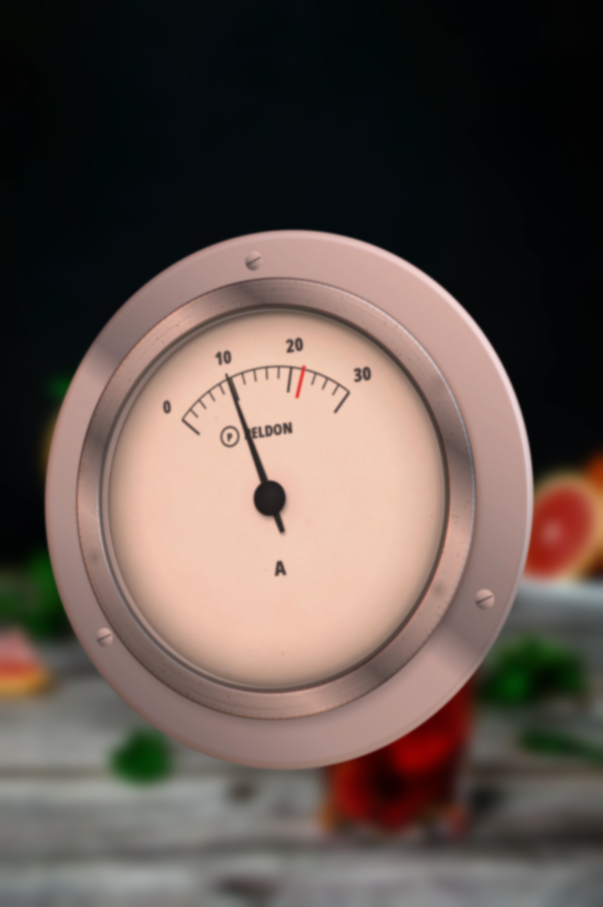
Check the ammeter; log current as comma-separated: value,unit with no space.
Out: 10,A
